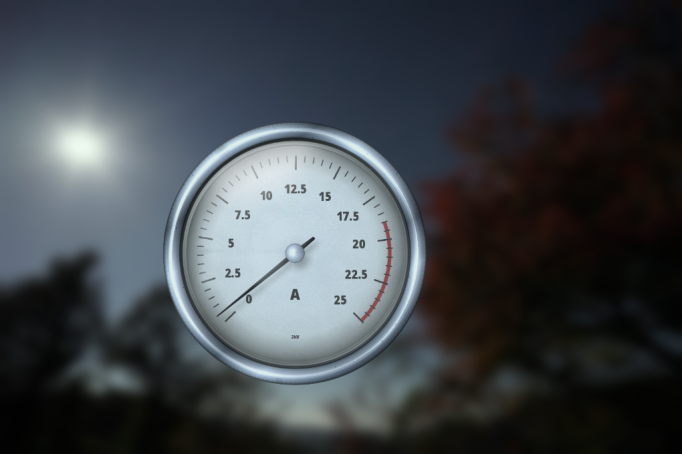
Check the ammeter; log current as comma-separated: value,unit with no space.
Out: 0.5,A
